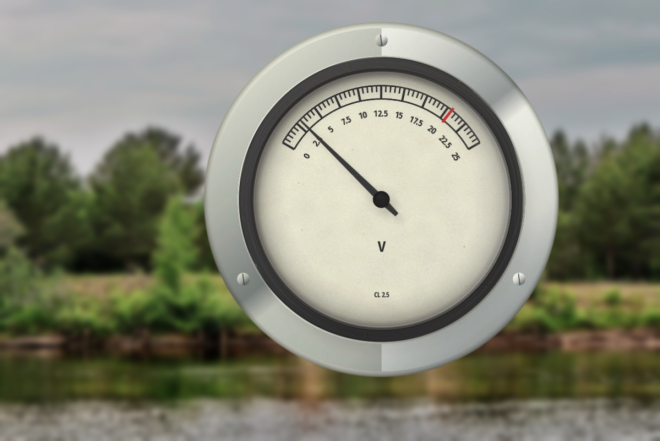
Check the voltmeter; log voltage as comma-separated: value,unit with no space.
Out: 3,V
